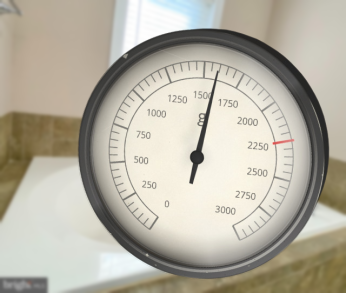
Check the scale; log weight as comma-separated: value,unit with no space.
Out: 1600,g
